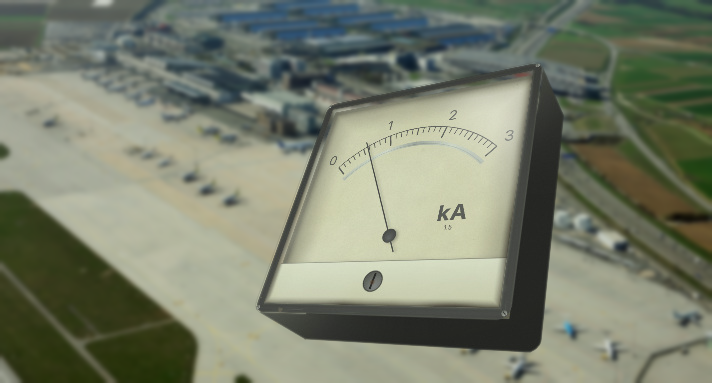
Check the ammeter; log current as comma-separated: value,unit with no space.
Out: 0.6,kA
